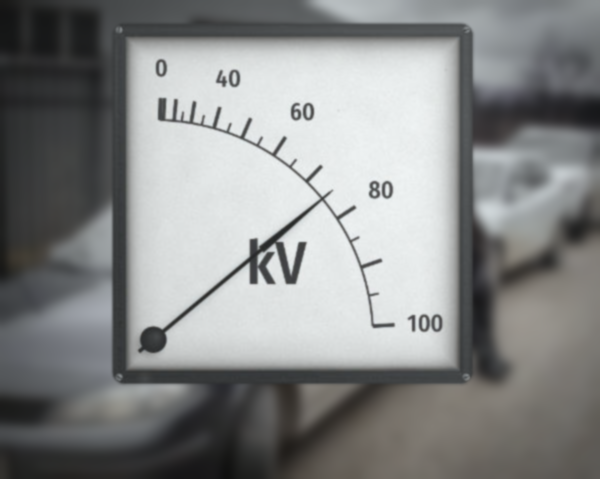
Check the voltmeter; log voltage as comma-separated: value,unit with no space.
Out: 75,kV
